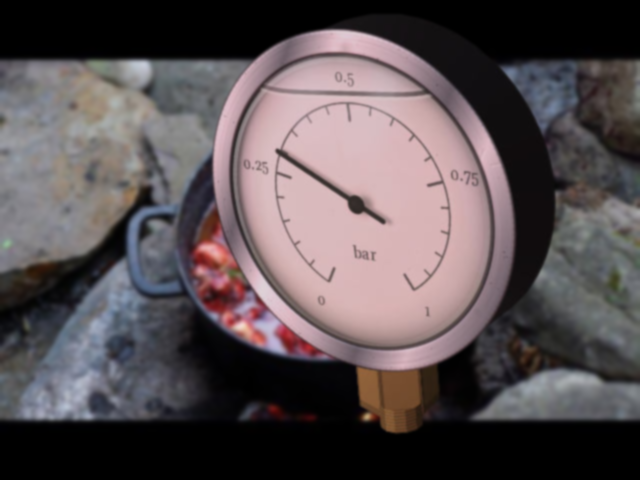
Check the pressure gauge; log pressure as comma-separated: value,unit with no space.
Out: 0.3,bar
